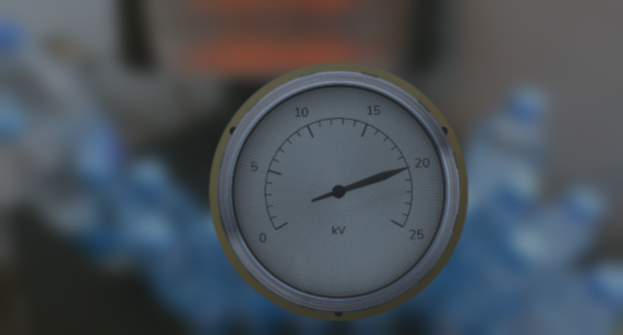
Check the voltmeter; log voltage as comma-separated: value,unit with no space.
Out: 20,kV
